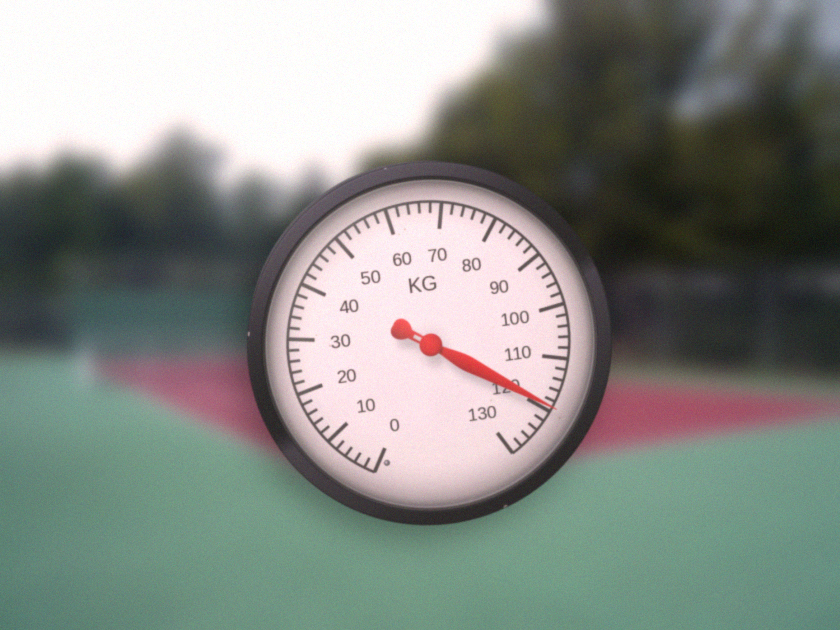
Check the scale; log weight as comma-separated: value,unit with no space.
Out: 119,kg
